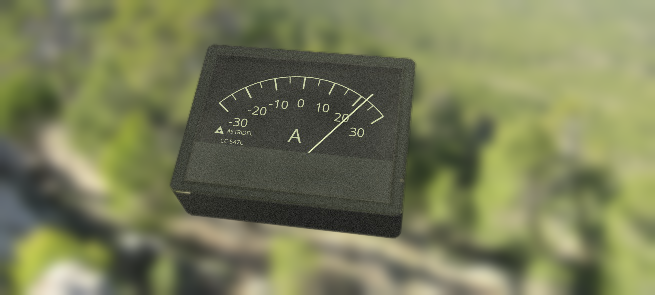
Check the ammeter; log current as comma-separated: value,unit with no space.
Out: 22.5,A
